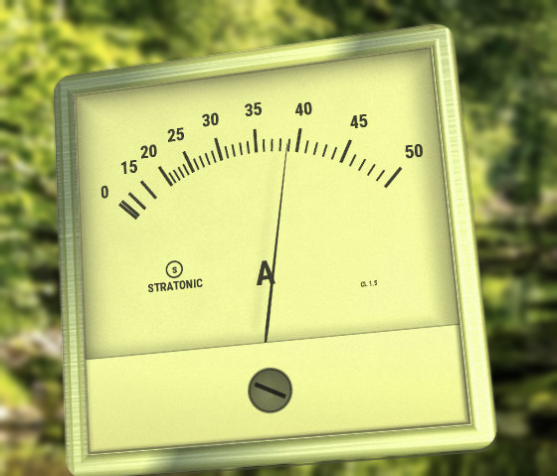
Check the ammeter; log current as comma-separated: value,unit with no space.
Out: 39,A
